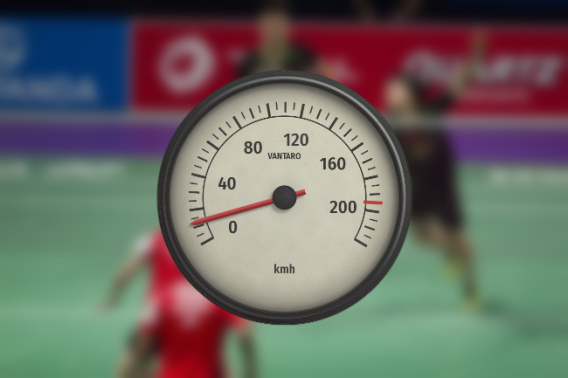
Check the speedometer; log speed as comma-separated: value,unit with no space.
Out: 12.5,km/h
